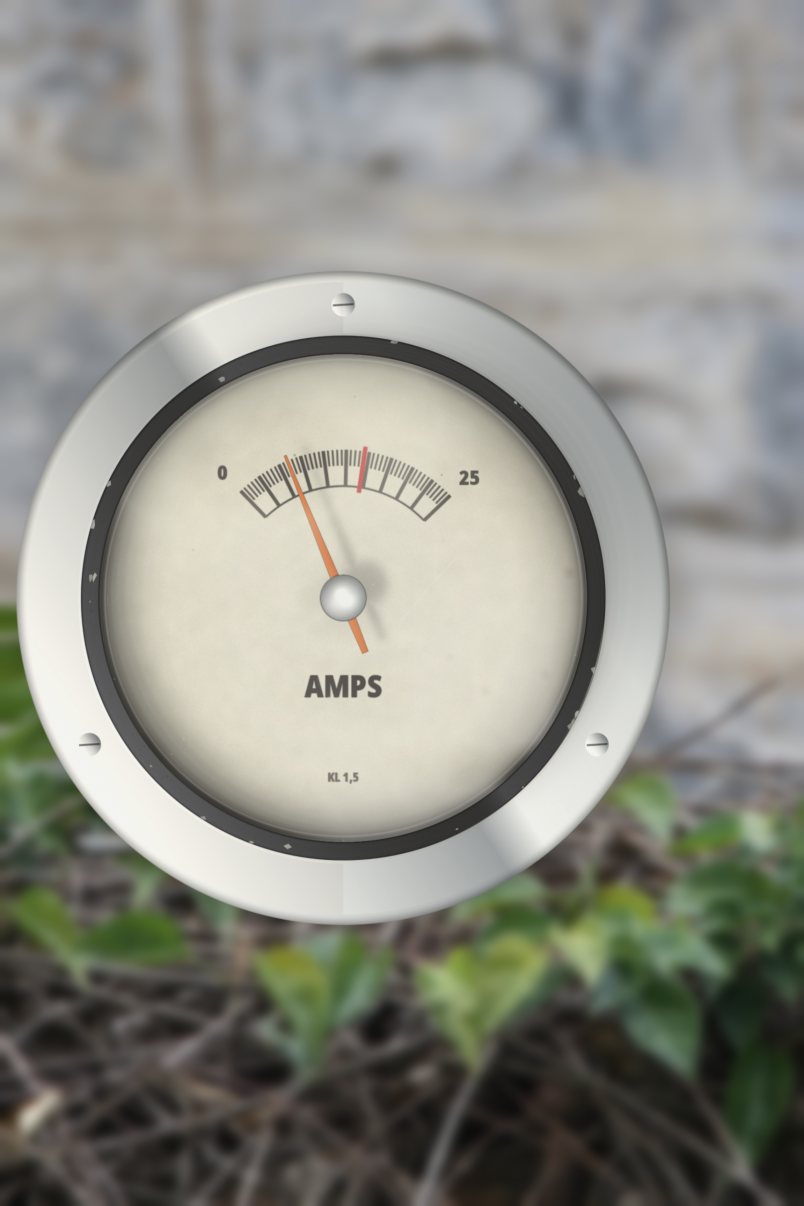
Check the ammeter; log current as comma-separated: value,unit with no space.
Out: 6,A
